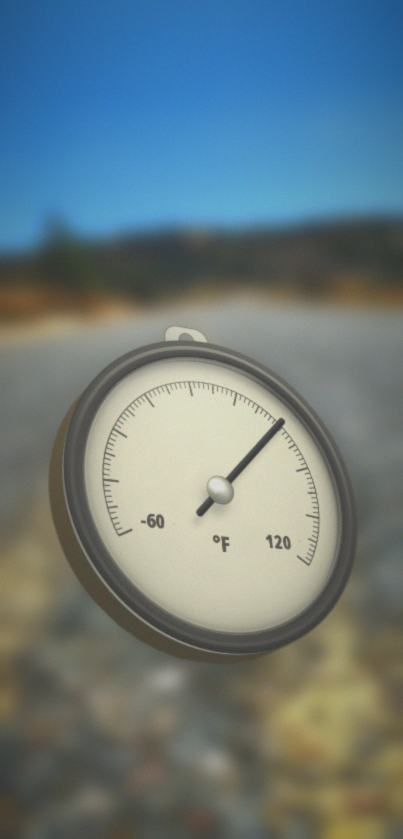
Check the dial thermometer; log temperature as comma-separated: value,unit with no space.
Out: 60,°F
